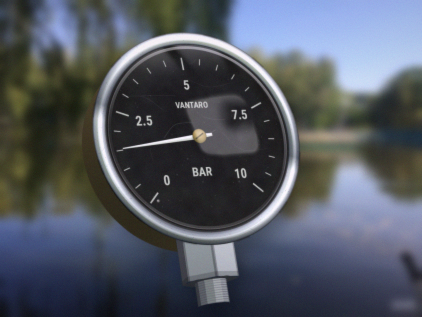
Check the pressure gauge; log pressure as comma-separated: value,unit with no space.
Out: 1.5,bar
